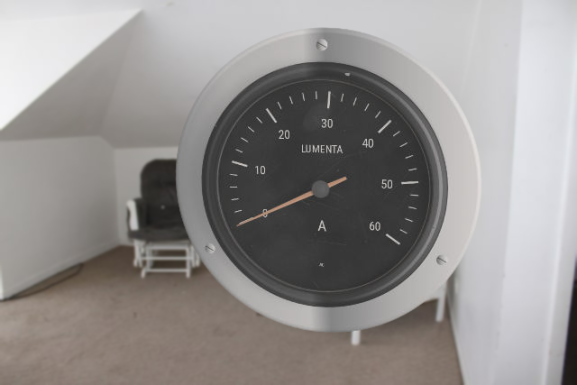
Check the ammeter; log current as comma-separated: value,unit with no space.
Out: 0,A
